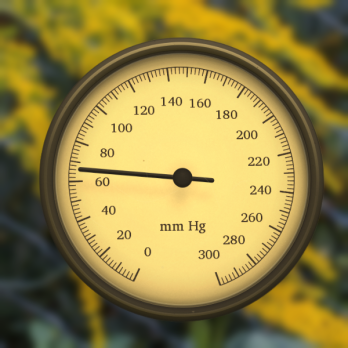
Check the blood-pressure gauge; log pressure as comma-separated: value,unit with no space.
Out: 66,mmHg
